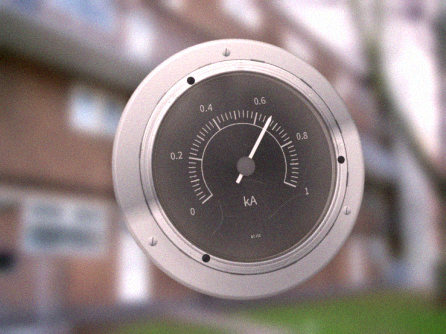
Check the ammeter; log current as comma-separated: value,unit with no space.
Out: 0.66,kA
